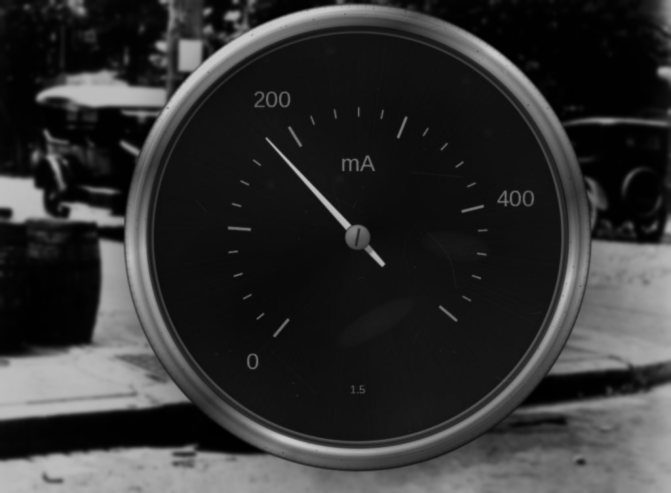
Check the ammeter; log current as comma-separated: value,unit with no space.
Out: 180,mA
